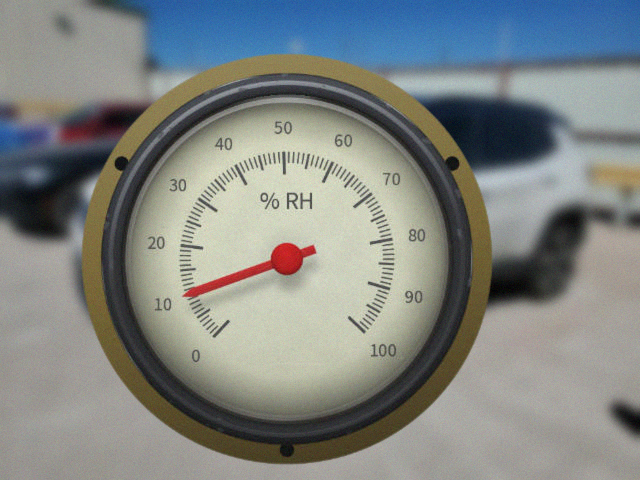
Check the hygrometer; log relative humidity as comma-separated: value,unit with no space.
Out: 10,%
